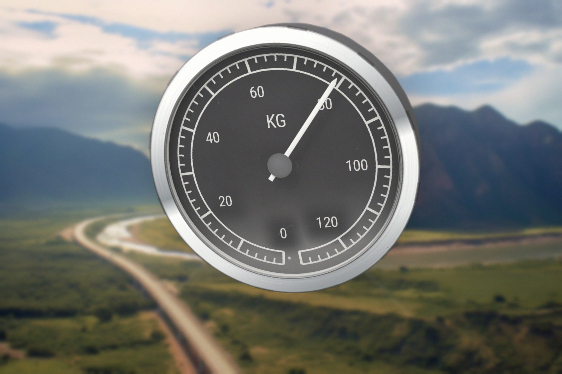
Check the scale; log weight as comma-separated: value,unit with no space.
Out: 79,kg
